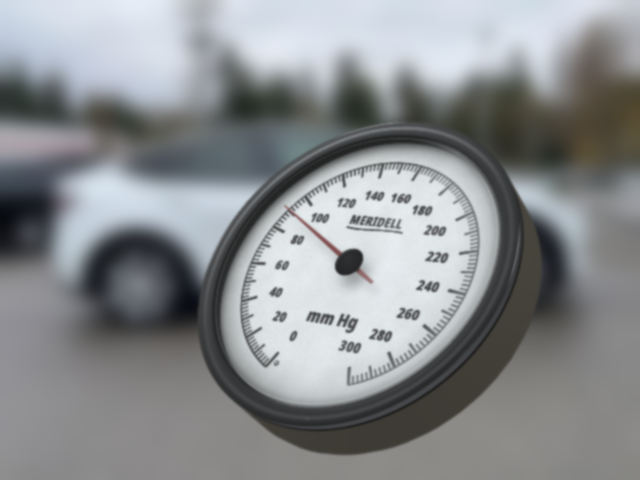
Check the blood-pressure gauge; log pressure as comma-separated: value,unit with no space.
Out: 90,mmHg
